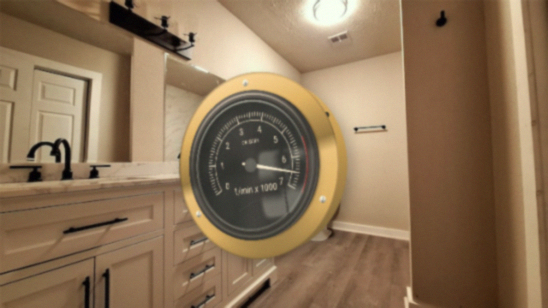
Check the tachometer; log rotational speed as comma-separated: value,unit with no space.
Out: 6500,rpm
